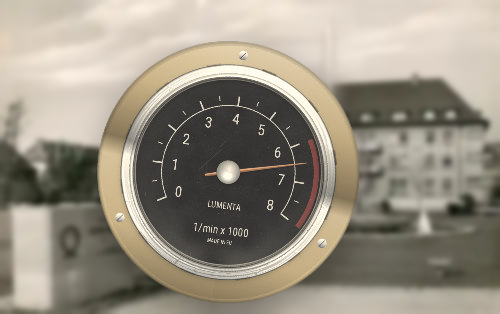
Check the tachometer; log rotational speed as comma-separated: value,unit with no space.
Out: 6500,rpm
